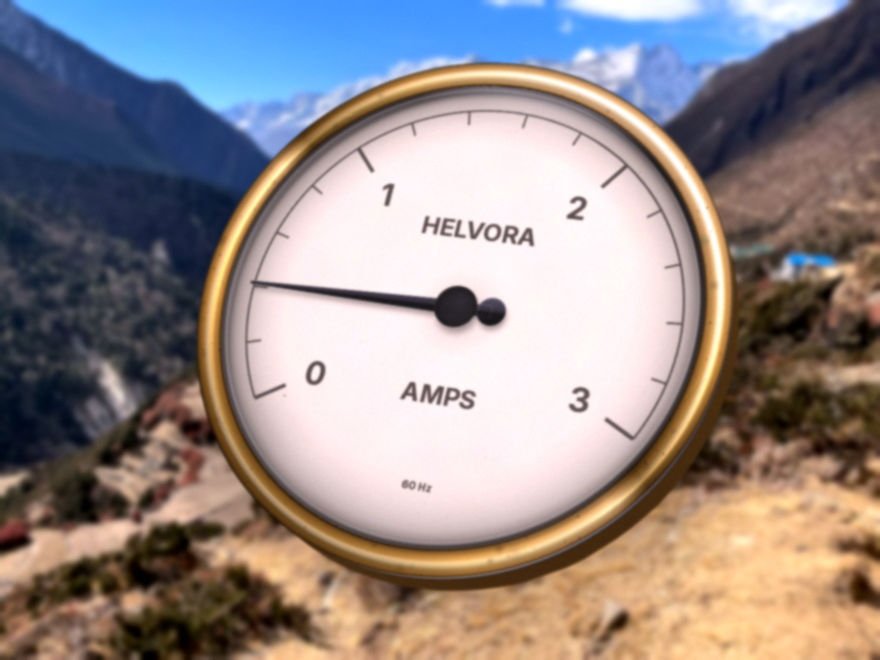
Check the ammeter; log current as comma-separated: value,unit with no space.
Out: 0.4,A
